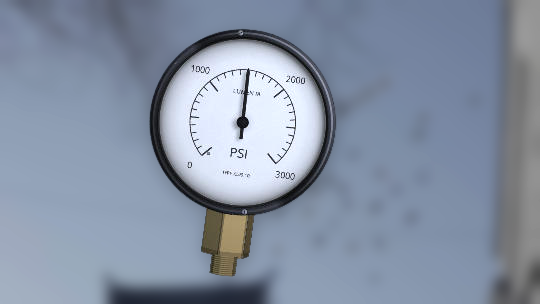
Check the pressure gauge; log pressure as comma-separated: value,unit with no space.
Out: 1500,psi
